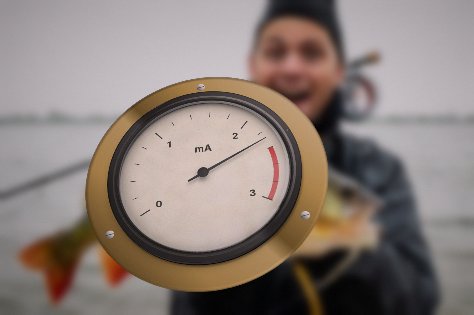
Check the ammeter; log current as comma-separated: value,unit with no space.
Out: 2.3,mA
